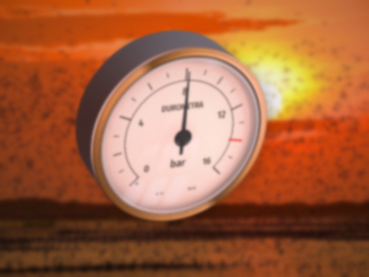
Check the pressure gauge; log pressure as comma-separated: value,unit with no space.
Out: 8,bar
